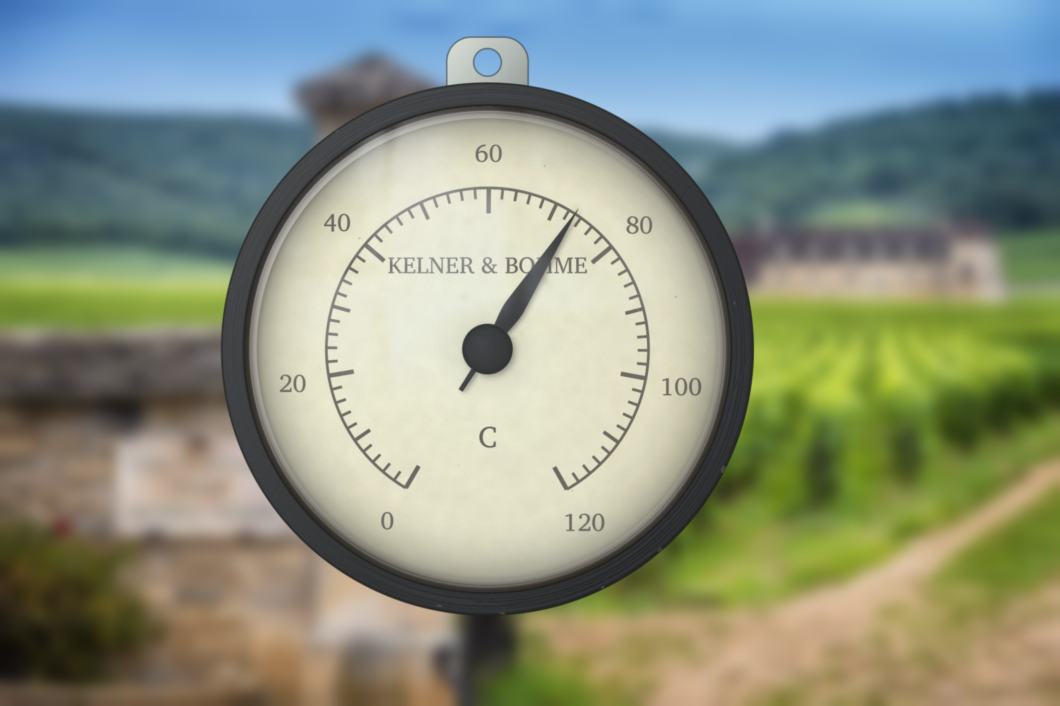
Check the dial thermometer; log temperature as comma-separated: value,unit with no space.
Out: 73,°C
